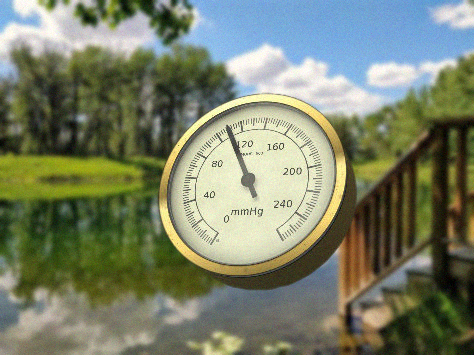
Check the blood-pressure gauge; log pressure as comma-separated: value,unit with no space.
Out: 110,mmHg
